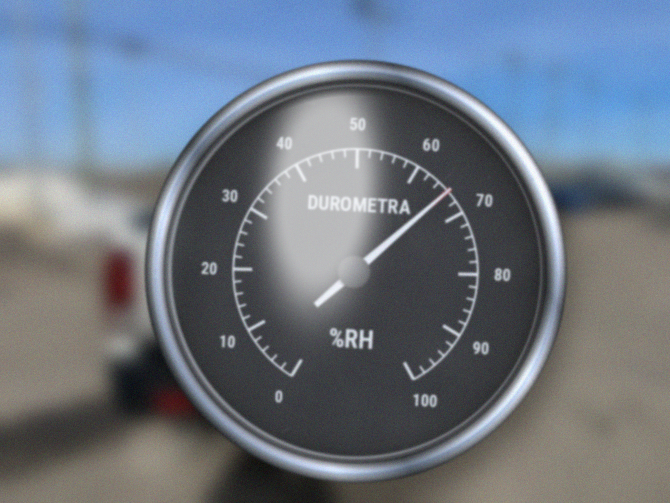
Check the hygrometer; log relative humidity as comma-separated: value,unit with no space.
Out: 66,%
